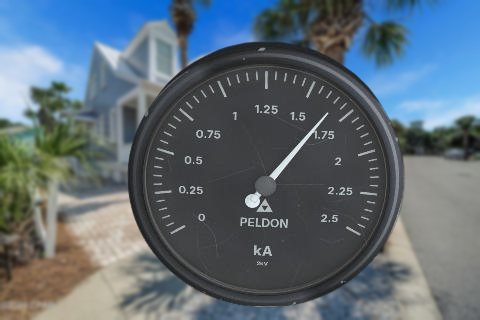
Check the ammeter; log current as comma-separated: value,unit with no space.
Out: 1.65,kA
